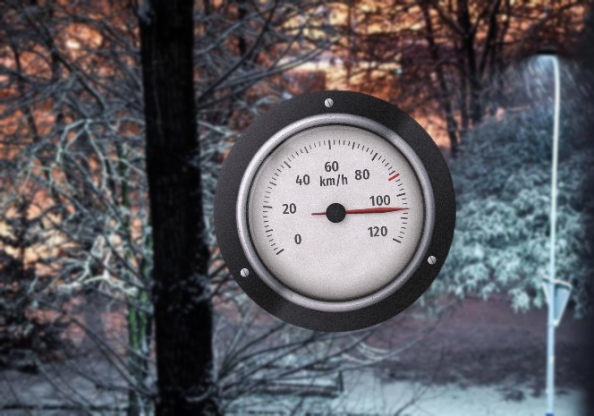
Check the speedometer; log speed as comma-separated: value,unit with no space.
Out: 106,km/h
